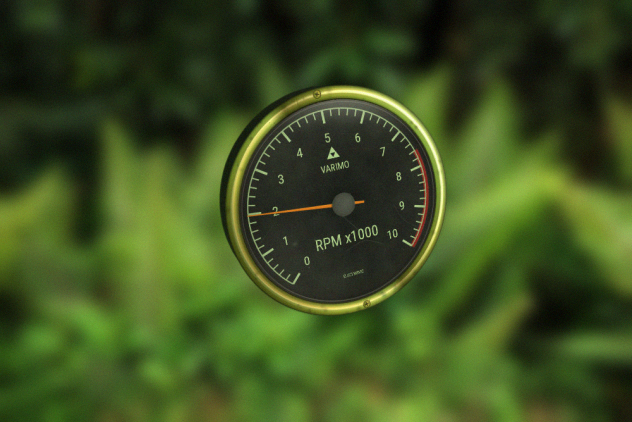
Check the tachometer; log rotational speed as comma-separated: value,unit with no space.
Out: 2000,rpm
